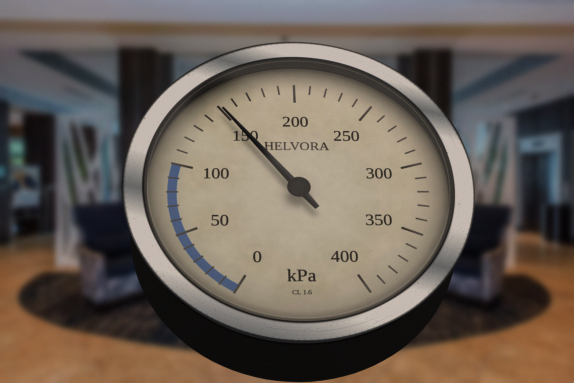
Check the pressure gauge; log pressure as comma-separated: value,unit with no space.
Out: 150,kPa
